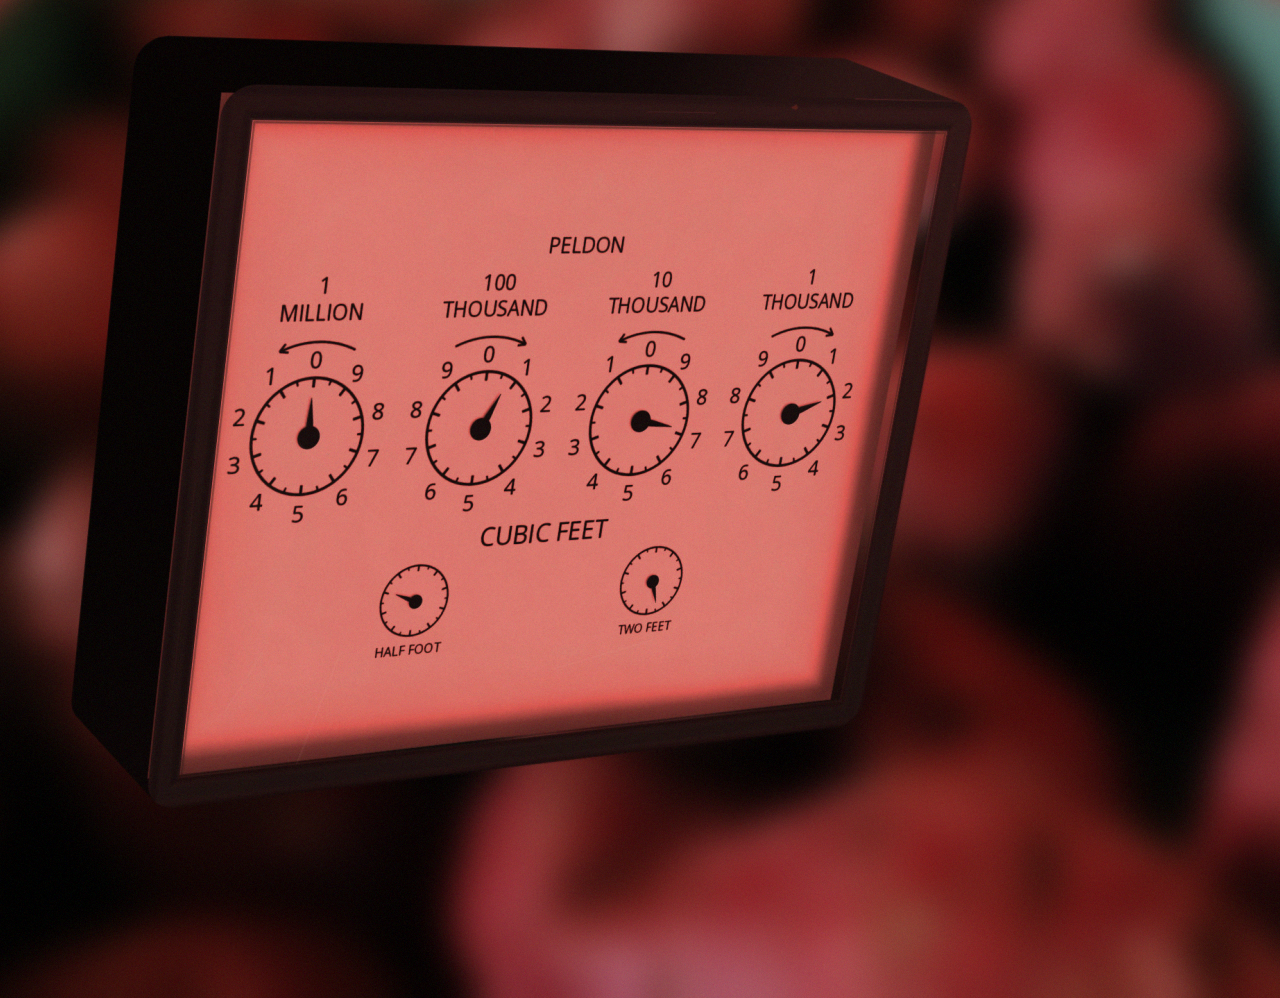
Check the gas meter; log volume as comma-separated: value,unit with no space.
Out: 7200,ft³
